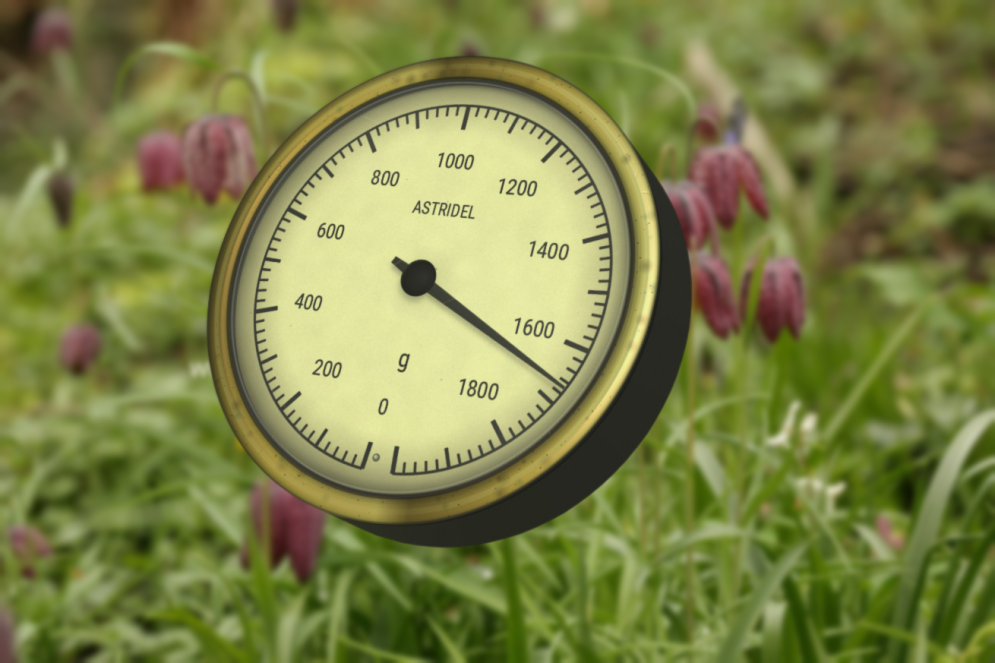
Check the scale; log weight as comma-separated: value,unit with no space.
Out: 1670,g
